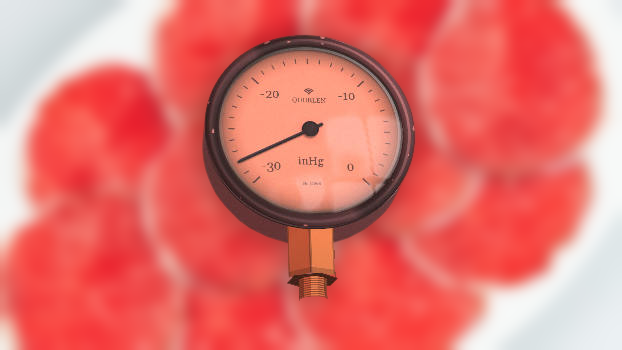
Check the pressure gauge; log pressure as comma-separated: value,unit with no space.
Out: -28,inHg
